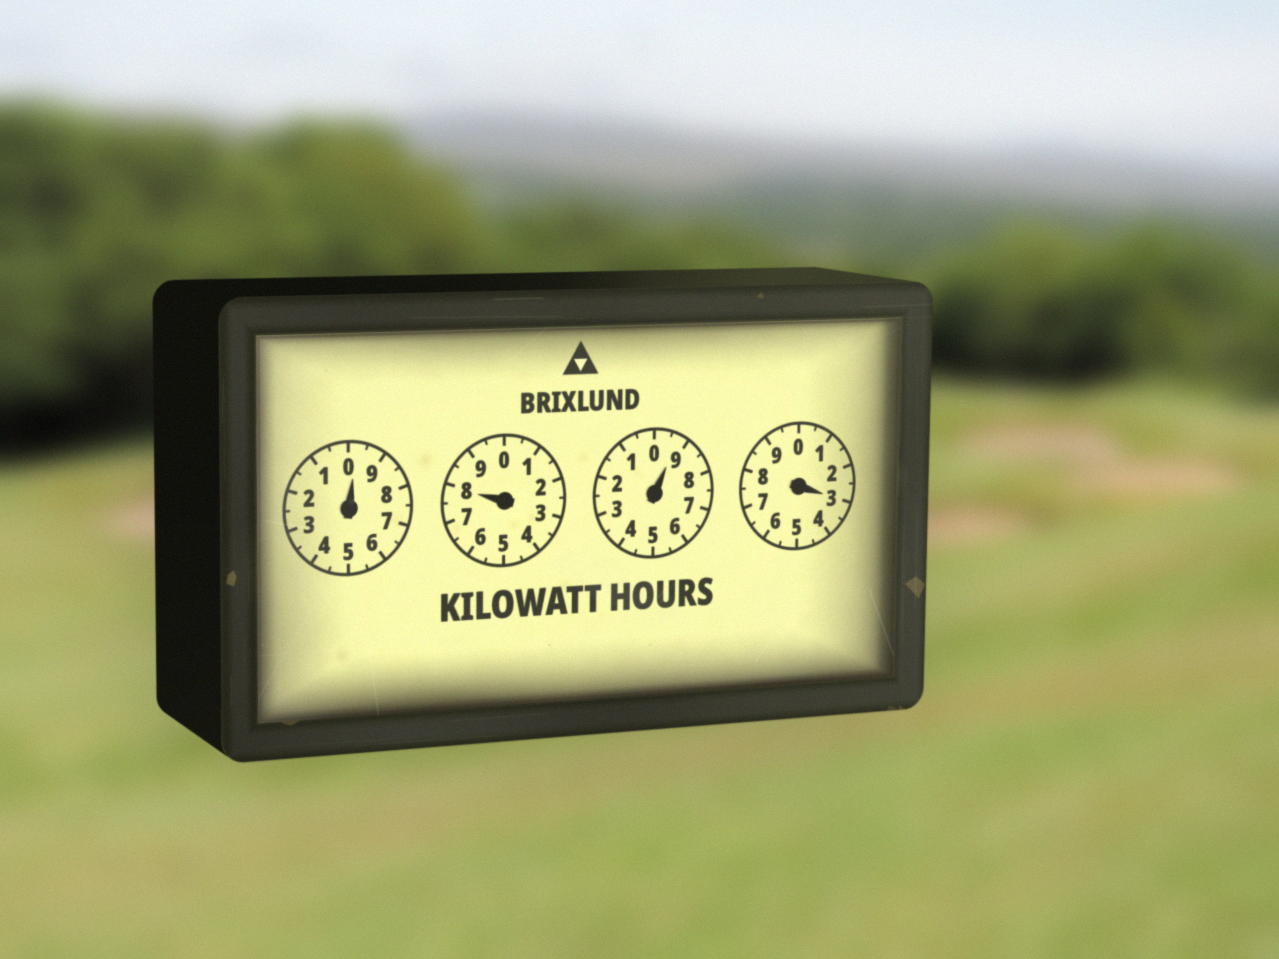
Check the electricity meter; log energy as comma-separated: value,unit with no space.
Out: 9793,kWh
